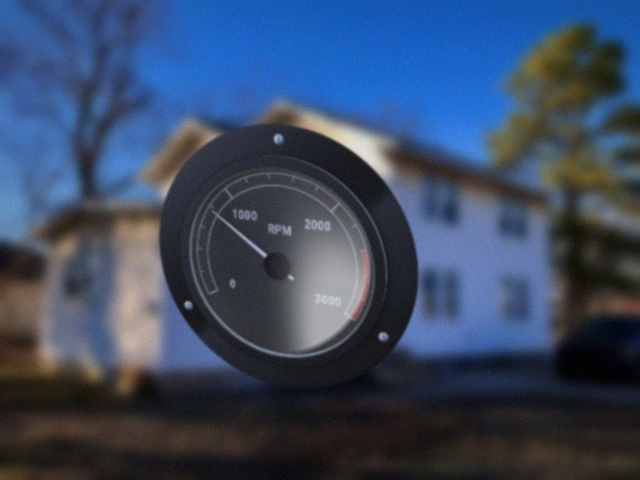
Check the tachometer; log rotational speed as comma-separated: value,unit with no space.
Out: 800,rpm
